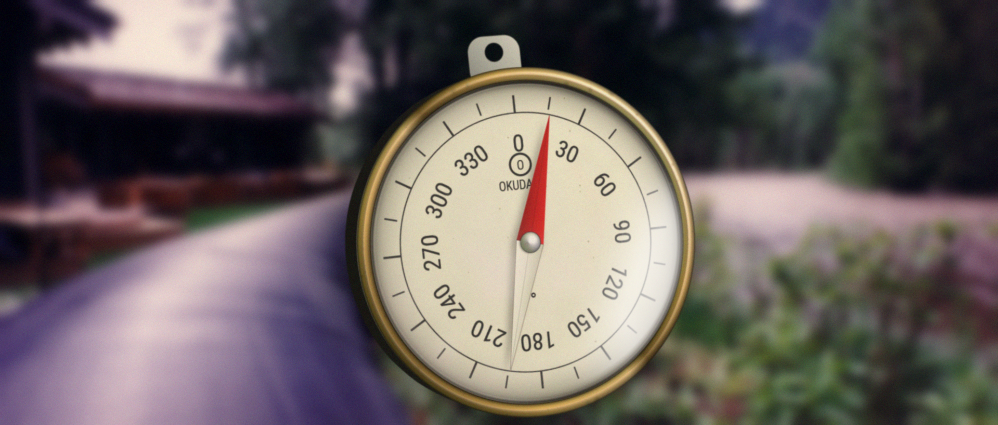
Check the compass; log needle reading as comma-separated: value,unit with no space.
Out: 15,°
